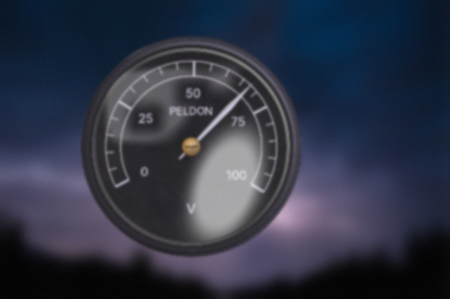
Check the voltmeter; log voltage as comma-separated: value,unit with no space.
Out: 67.5,V
